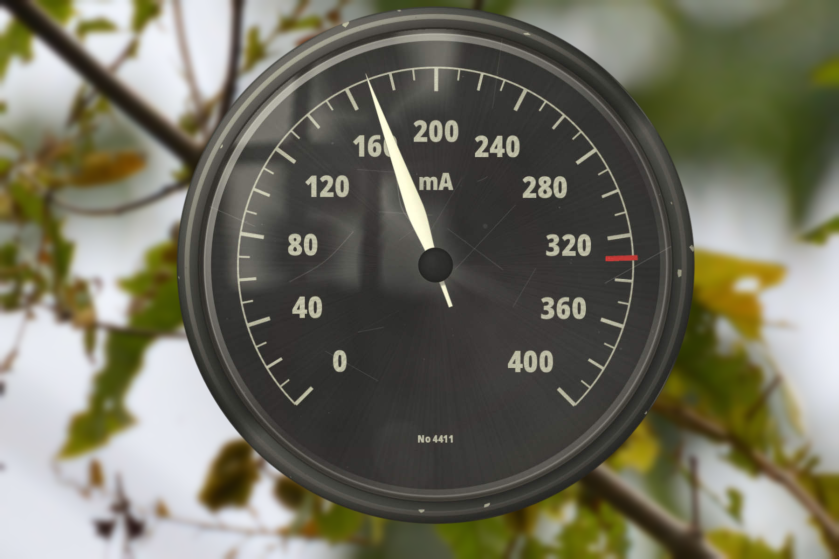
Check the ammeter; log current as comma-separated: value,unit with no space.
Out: 170,mA
